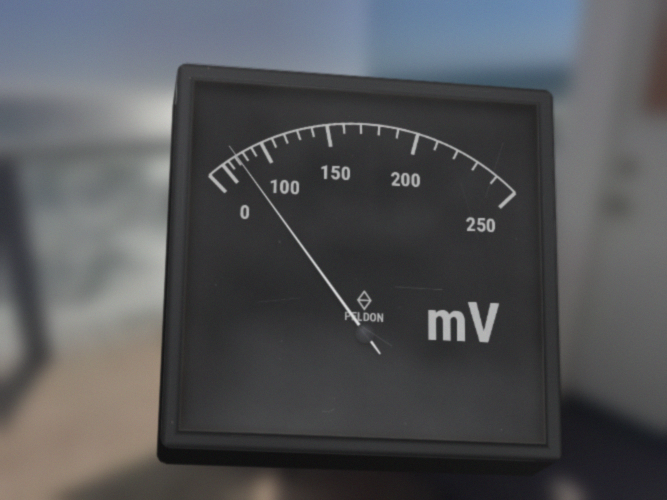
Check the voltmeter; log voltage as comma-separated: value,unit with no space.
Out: 70,mV
